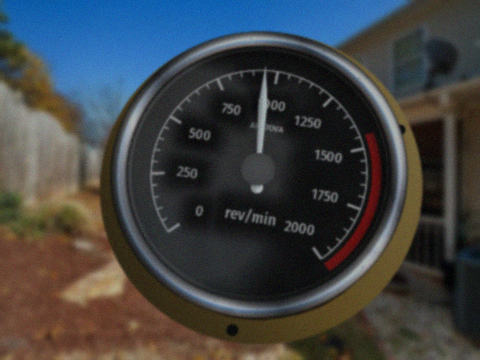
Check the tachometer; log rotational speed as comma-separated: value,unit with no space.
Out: 950,rpm
